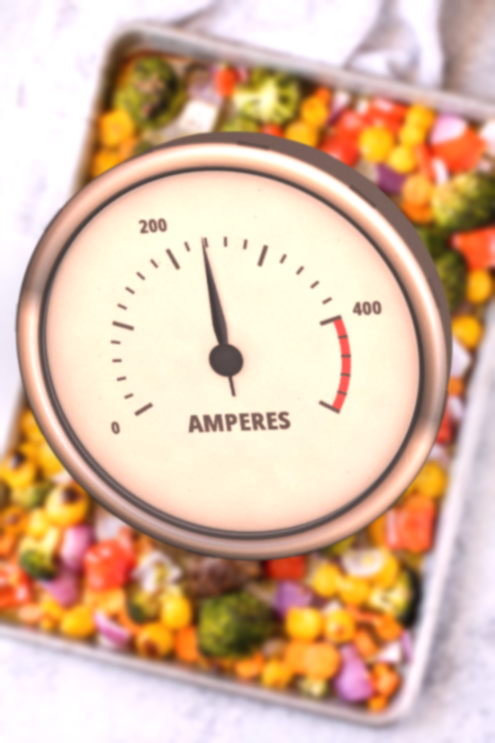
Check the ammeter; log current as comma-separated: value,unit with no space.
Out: 240,A
